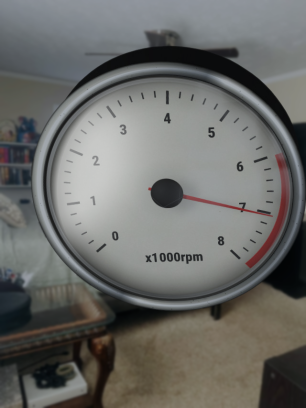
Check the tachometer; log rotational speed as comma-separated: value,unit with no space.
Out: 7000,rpm
